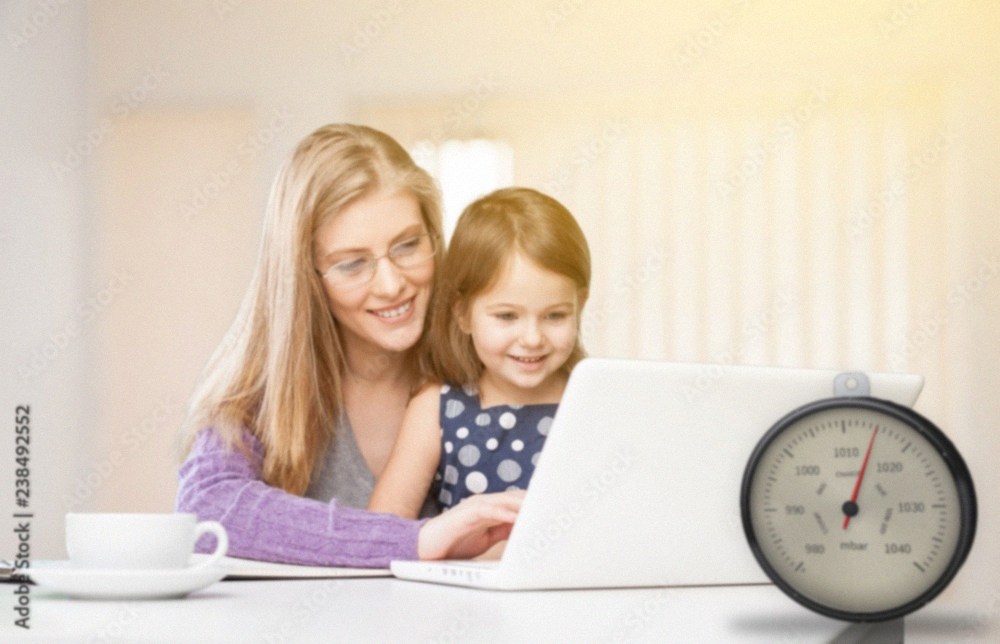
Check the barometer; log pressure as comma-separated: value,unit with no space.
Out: 1015,mbar
